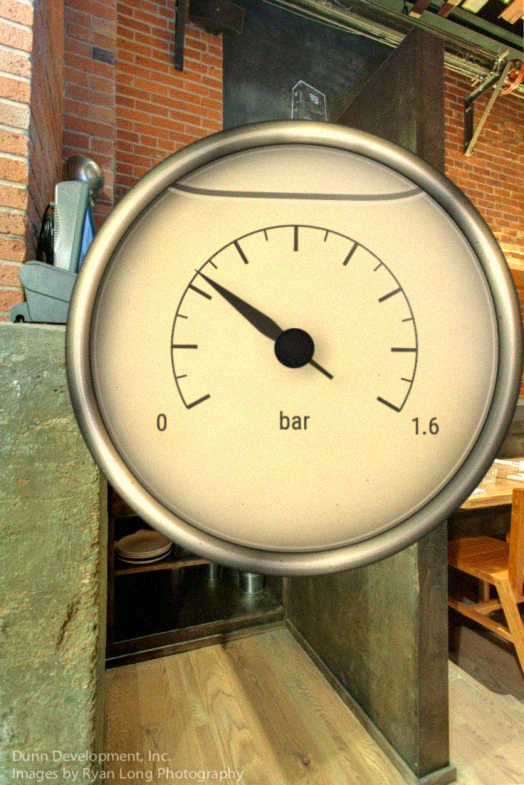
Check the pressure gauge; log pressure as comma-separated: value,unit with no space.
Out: 0.45,bar
